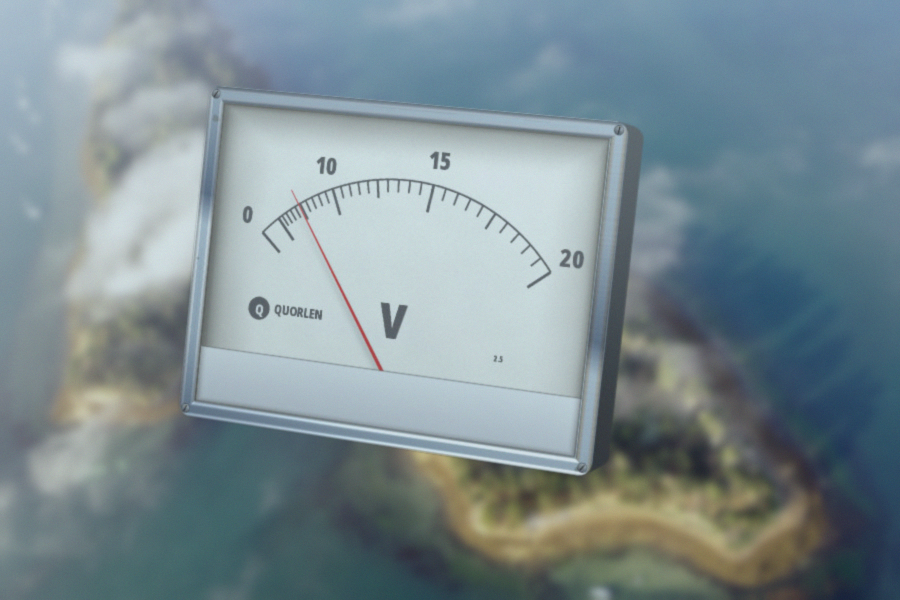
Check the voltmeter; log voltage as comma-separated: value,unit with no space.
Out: 7.5,V
